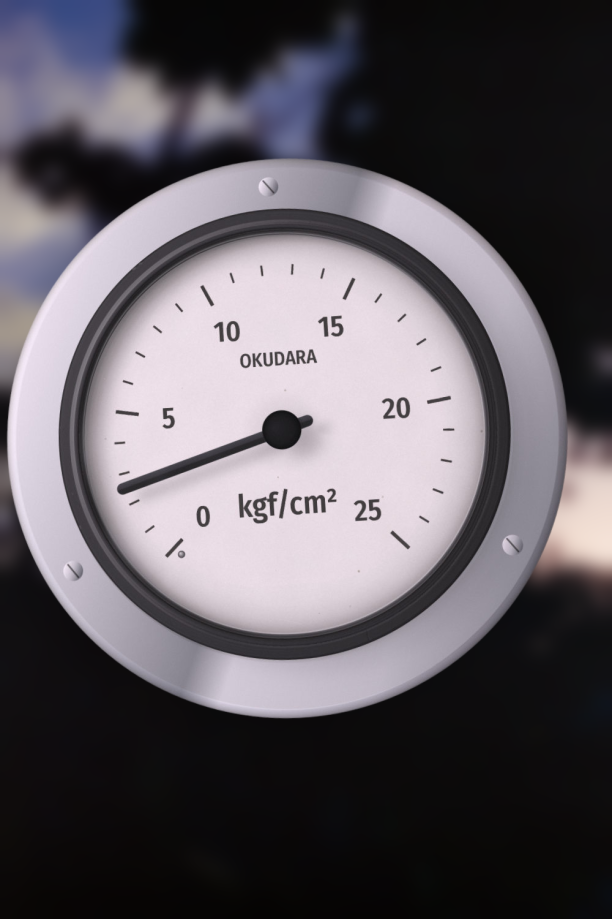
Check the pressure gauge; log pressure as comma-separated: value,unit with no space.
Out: 2.5,kg/cm²
